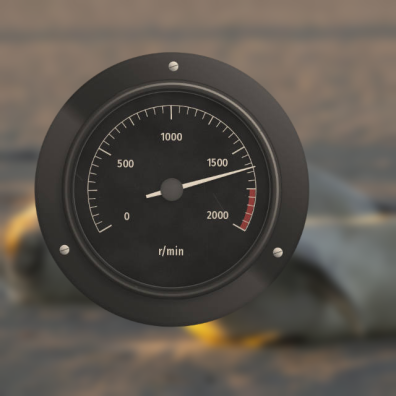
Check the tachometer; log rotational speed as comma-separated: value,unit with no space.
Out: 1625,rpm
